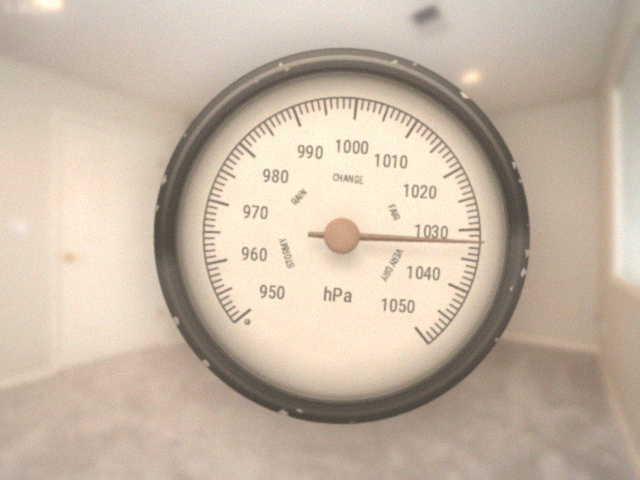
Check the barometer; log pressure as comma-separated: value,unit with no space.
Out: 1032,hPa
